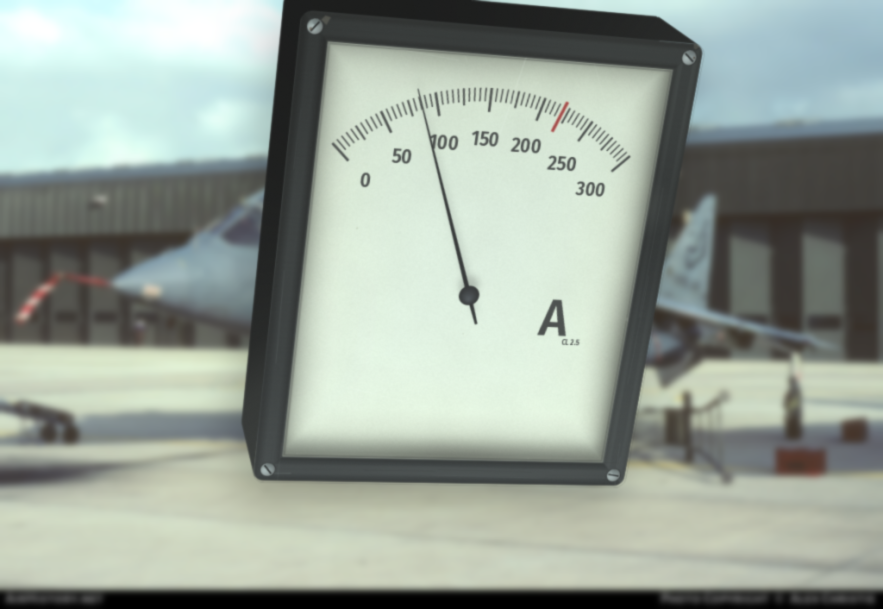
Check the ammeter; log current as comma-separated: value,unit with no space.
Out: 85,A
